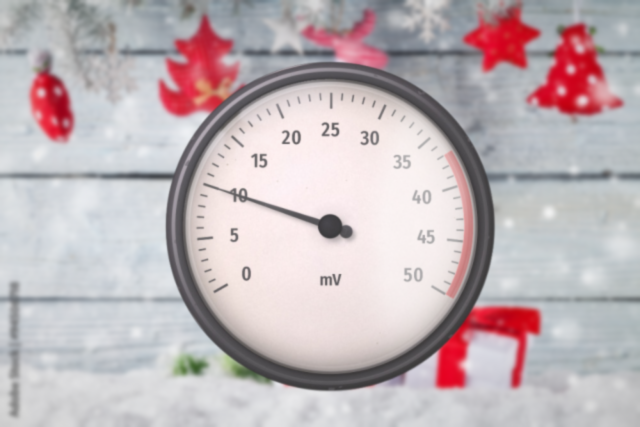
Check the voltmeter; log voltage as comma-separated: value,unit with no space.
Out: 10,mV
